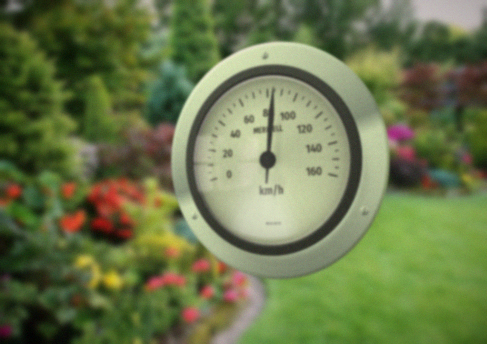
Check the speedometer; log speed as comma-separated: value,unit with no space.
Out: 85,km/h
